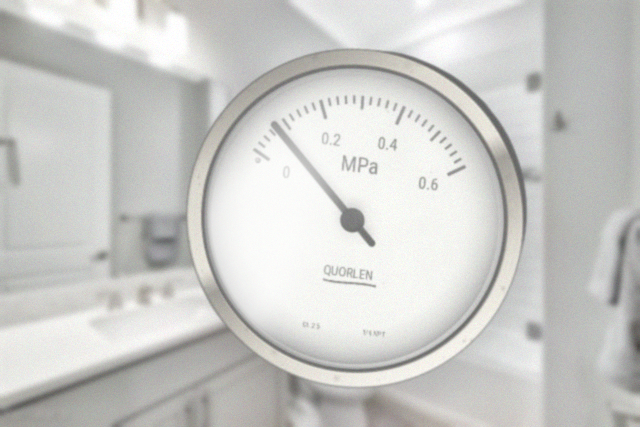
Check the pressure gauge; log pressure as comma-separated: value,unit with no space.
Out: 0.08,MPa
